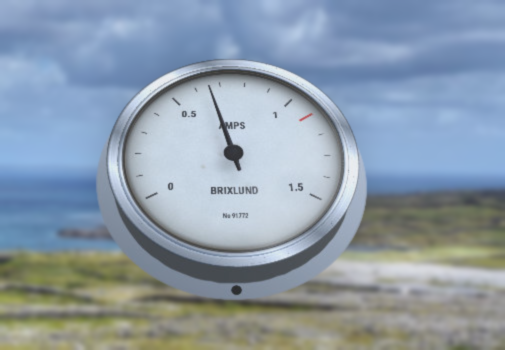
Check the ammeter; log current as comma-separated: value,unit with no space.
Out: 0.65,A
